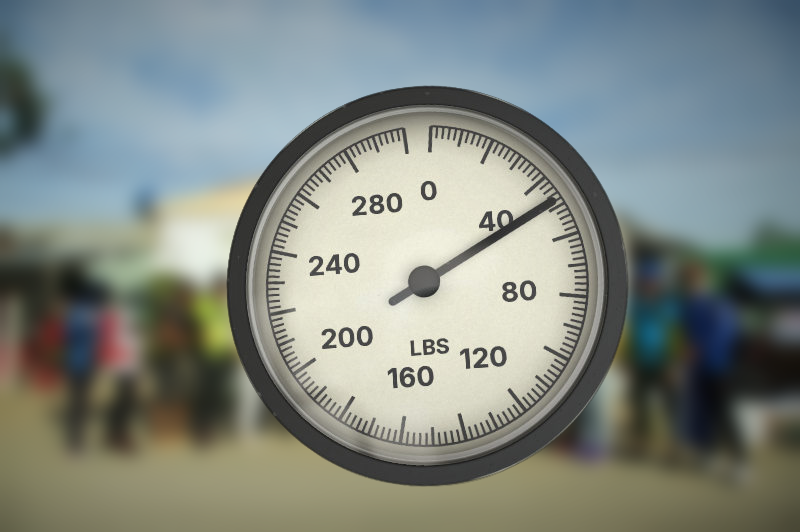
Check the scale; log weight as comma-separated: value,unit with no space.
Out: 48,lb
